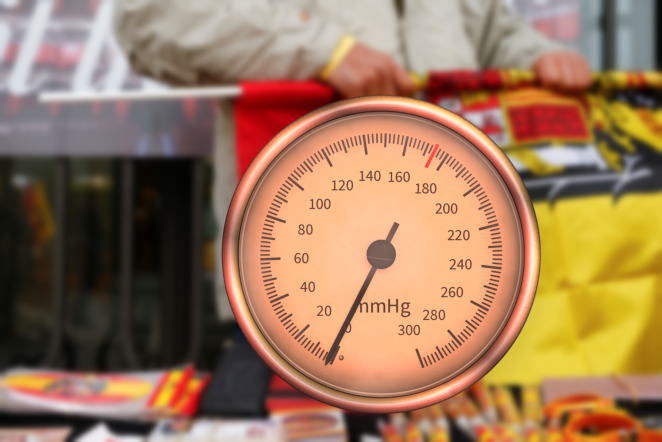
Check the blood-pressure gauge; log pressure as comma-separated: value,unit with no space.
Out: 2,mmHg
